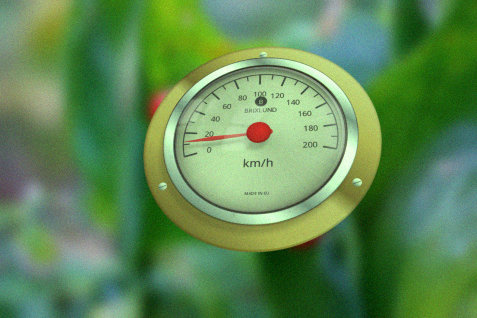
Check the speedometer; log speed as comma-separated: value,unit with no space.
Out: 10,km/h
